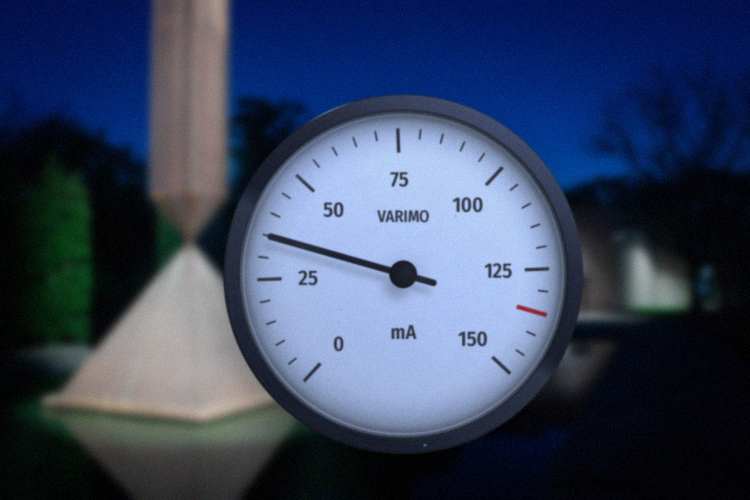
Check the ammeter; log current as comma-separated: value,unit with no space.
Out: 35,mA
